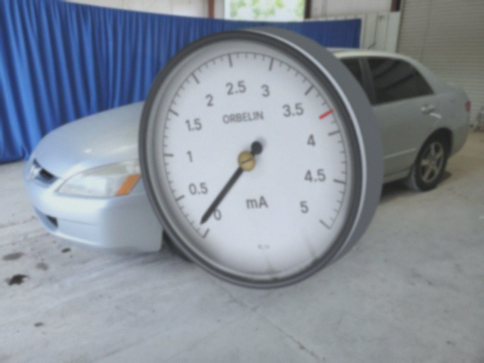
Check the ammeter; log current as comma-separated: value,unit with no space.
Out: 0.1,mA
